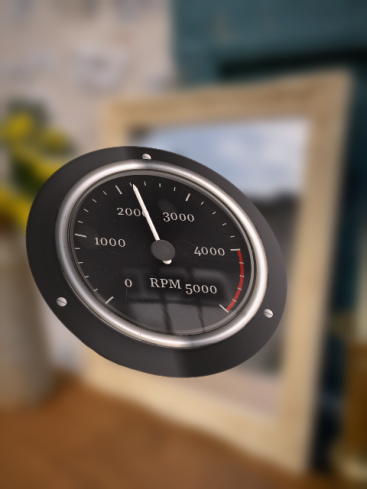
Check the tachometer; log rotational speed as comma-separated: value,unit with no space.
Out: 2200,rpm
